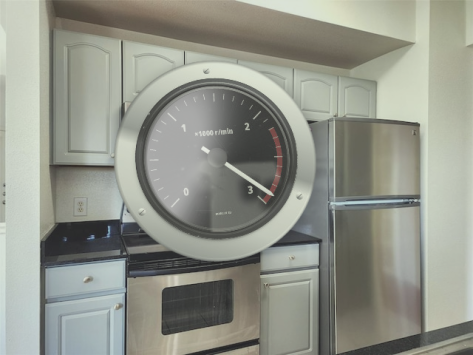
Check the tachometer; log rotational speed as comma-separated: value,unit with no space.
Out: 2900,rpm
